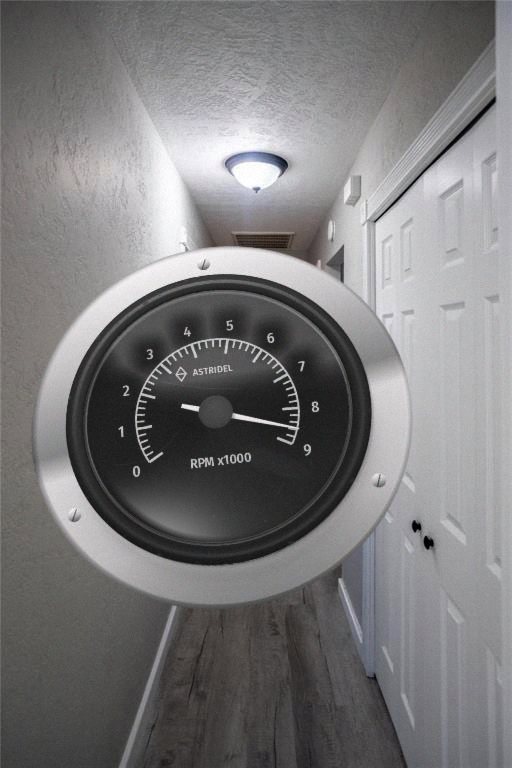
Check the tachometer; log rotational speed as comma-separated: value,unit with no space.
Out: 8600,rpm
